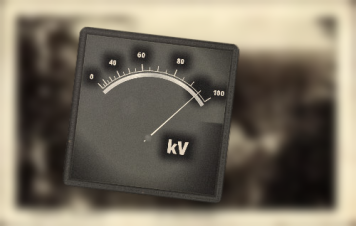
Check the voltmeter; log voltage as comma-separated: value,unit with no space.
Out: 95,kV
